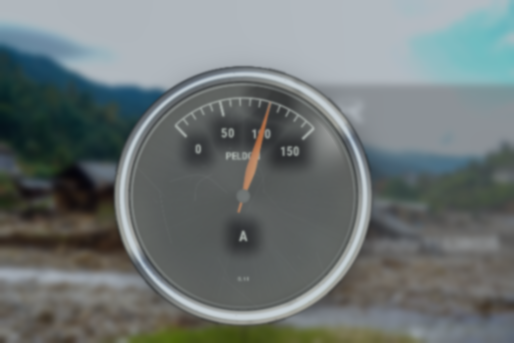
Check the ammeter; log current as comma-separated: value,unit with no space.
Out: 100,A
